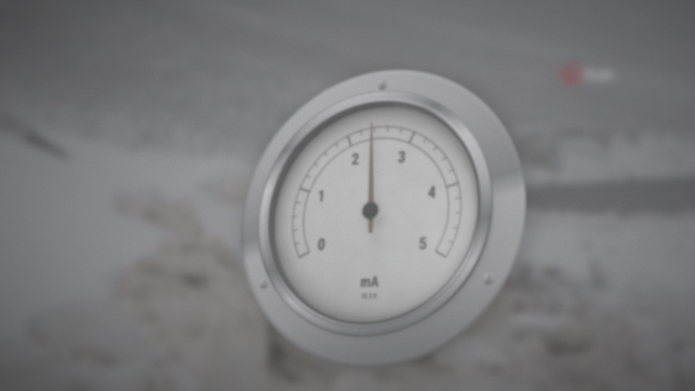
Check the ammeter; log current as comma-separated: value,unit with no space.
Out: 2.4,mA
